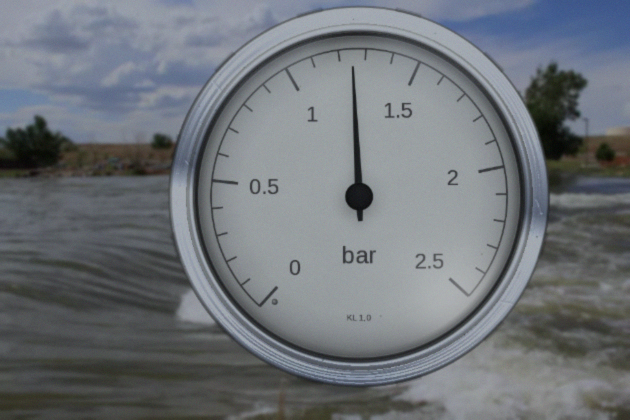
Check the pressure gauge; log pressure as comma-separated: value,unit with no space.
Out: 1.25,bar
